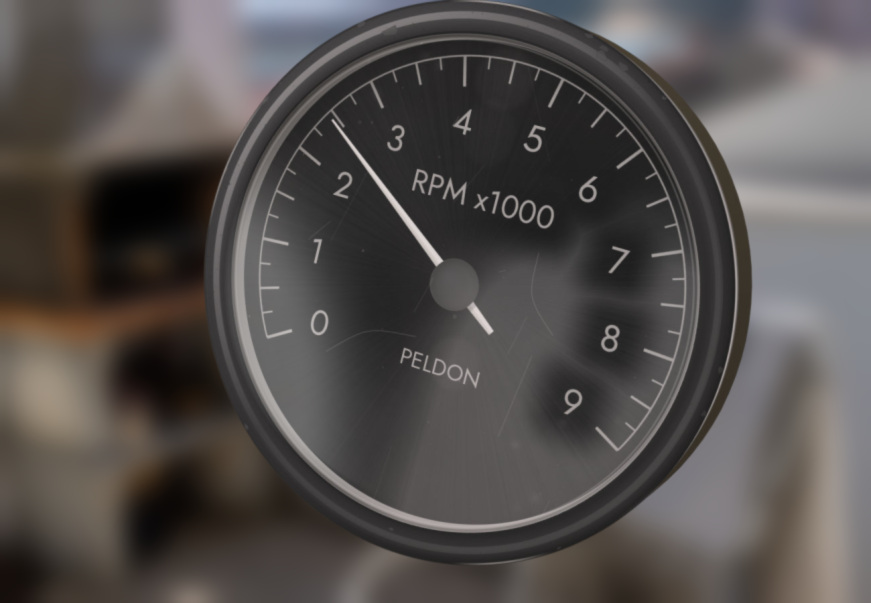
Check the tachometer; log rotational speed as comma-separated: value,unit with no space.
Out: 2500,rpm
